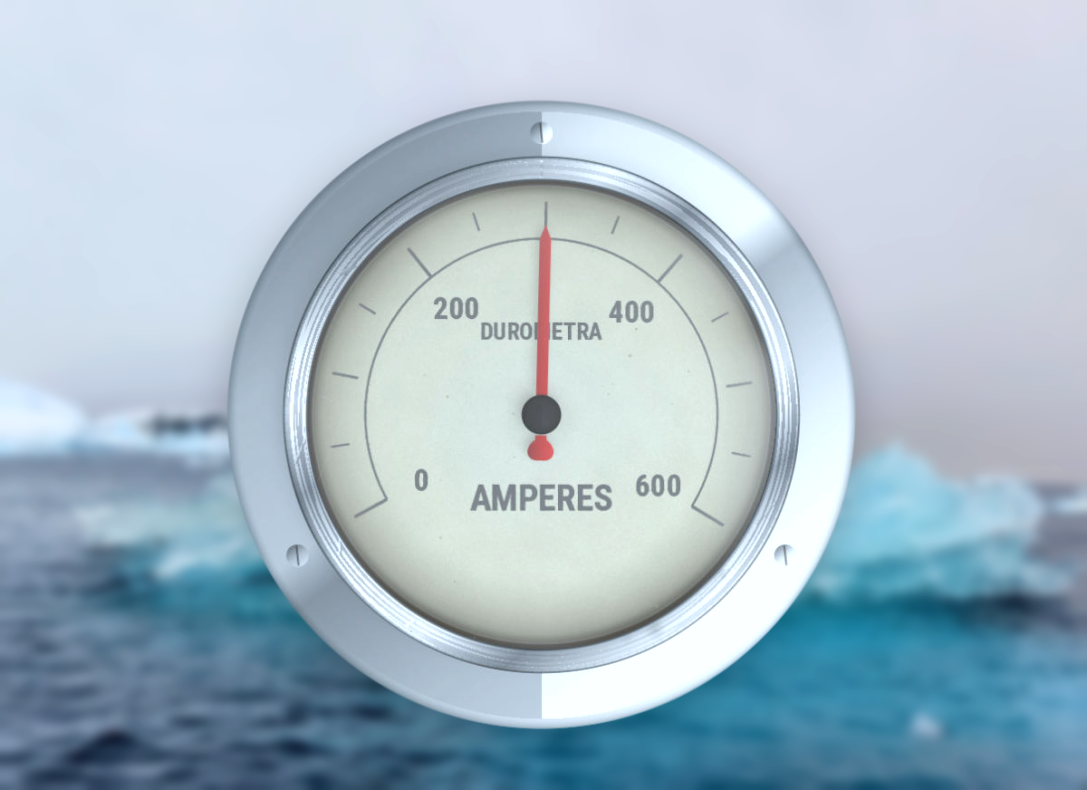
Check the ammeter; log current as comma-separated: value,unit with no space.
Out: 300,A
